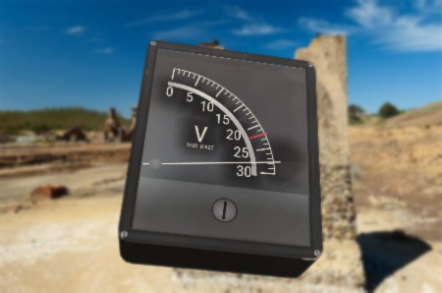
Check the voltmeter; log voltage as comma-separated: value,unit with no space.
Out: 28,V
